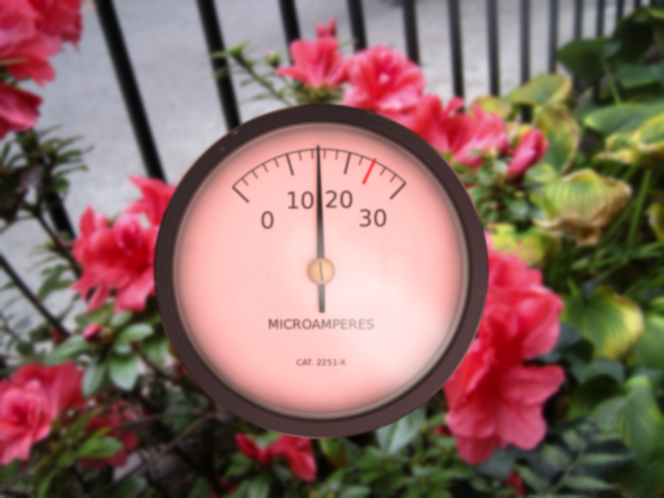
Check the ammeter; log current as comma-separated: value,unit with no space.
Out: 15,µA
